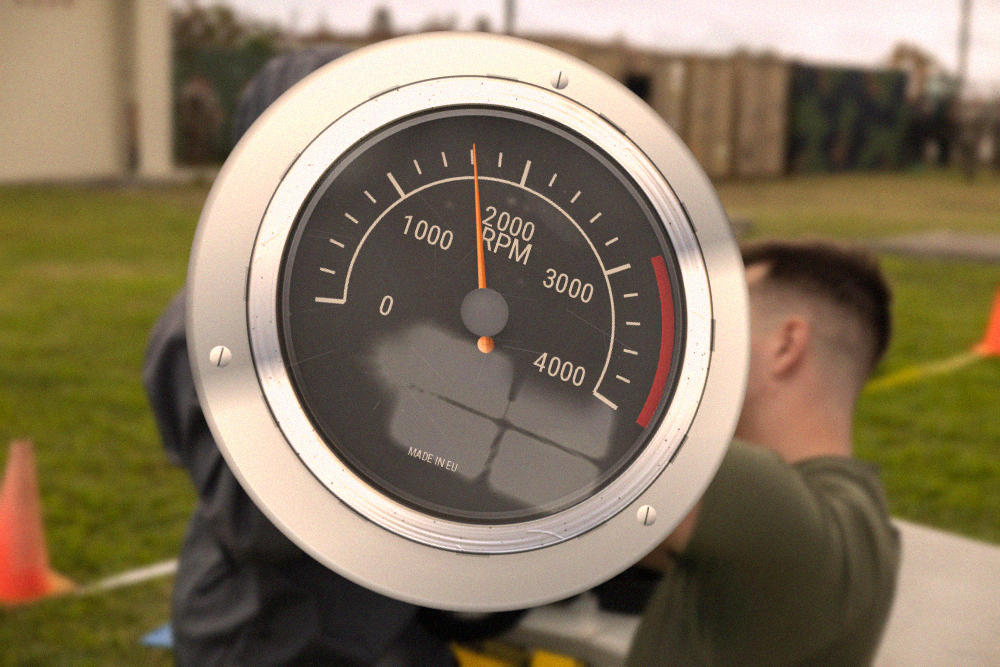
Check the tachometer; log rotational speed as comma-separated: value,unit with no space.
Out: 1600,rpm
